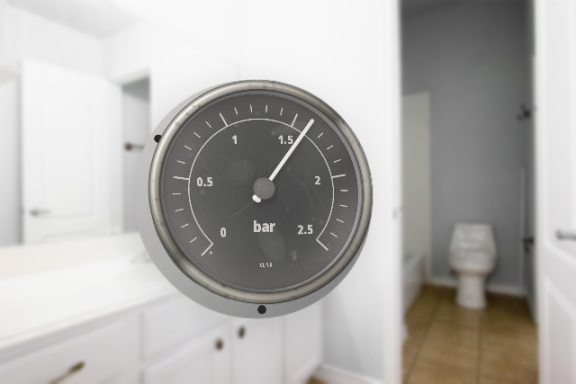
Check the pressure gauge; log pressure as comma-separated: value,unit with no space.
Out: 1.6,bar
